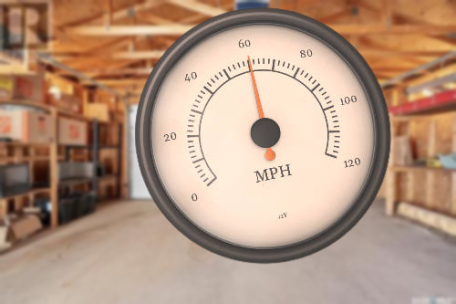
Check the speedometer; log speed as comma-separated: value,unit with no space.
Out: 60,mph
